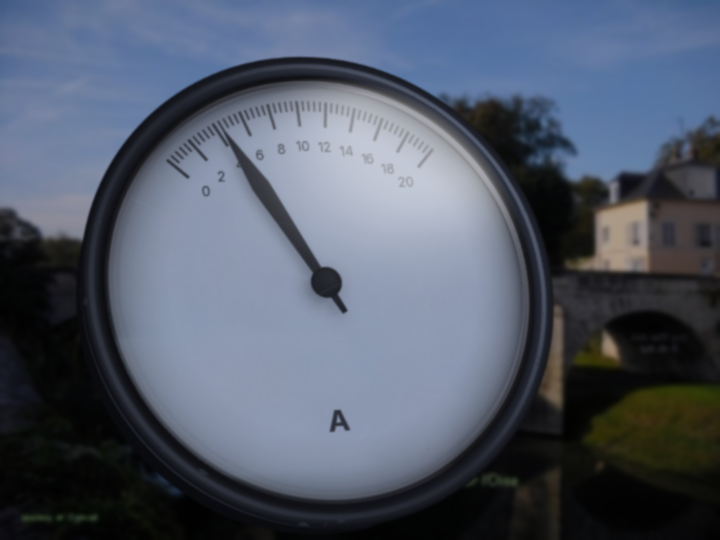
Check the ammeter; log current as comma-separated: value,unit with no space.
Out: 4,A
